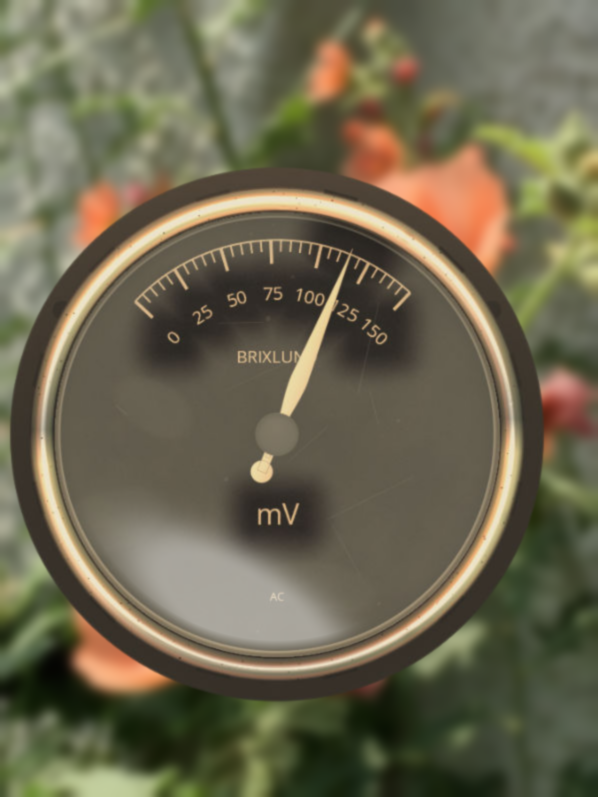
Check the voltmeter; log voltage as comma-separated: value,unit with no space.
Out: 115,mV
